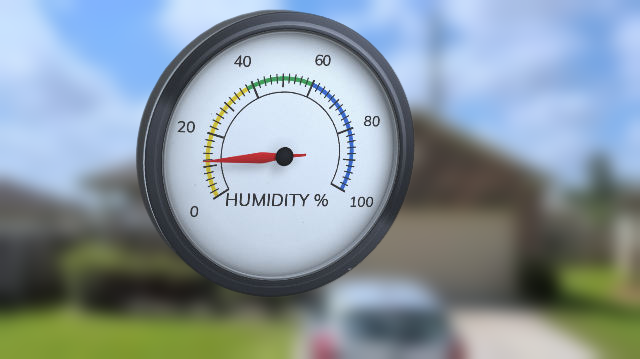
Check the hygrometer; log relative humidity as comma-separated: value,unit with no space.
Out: 12,%
